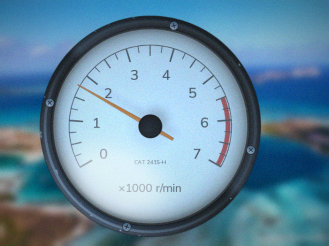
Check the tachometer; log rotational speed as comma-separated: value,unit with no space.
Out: 1750,rpm
